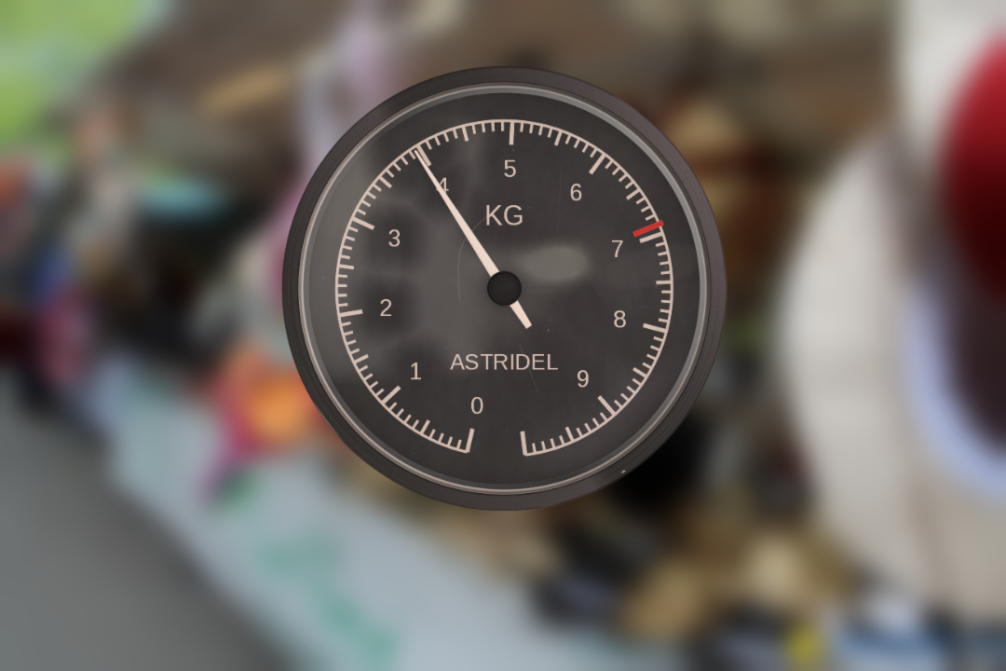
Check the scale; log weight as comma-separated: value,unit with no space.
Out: 3.95,kg
